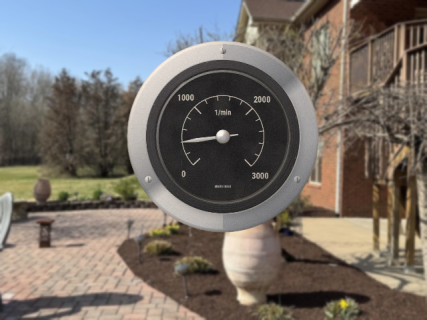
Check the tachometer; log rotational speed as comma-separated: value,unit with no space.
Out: 400,rpm
